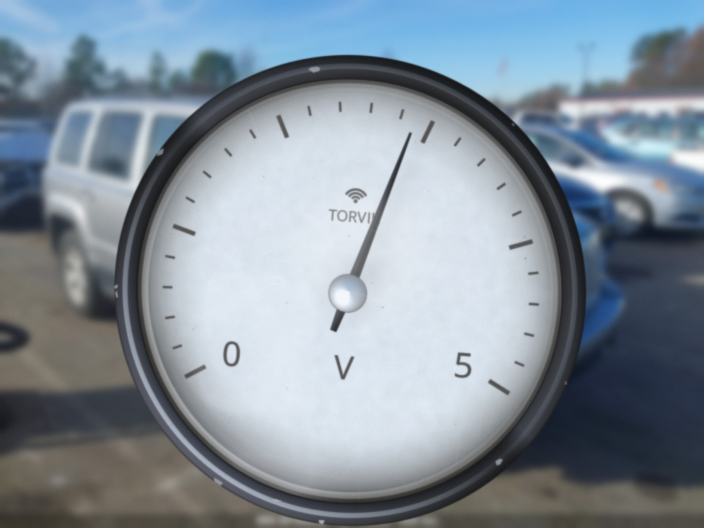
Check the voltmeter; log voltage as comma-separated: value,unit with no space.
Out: 2.9,V
